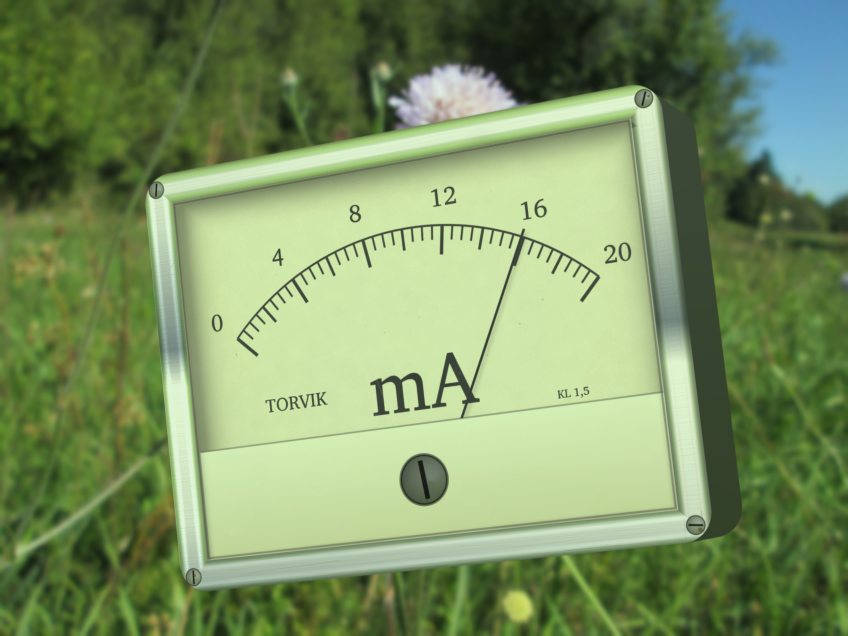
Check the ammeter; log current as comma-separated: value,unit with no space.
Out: 16,mA
